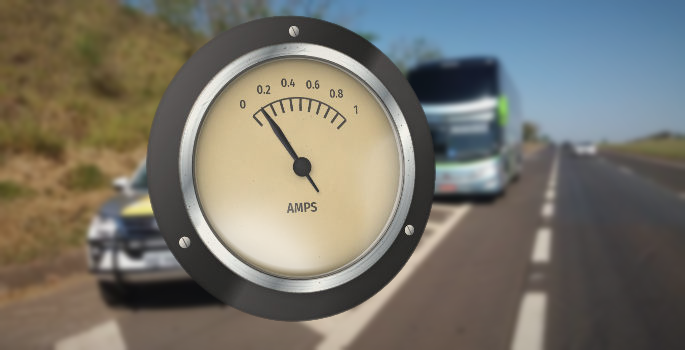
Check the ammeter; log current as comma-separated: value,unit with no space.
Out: 0.1,A
